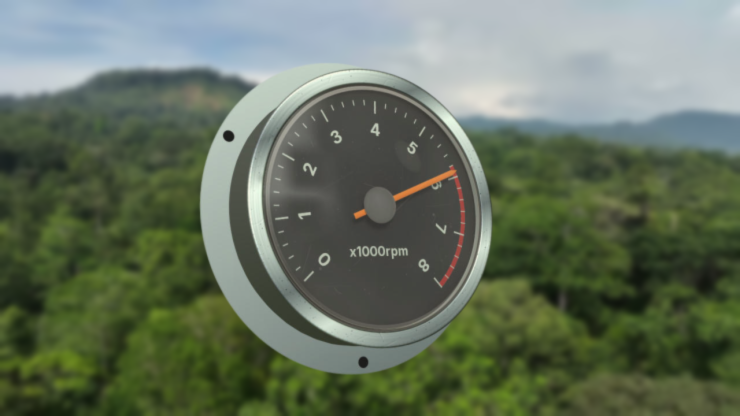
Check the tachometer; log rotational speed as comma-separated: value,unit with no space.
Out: 5900,rpm
